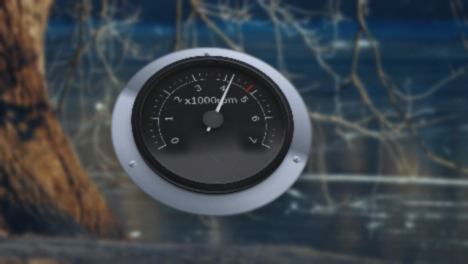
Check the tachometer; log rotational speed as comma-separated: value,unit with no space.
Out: 4200,rpm
